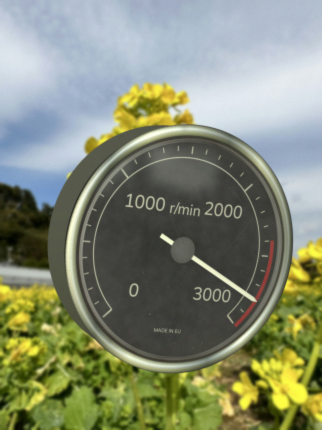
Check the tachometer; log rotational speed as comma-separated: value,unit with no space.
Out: 2800,rpm
